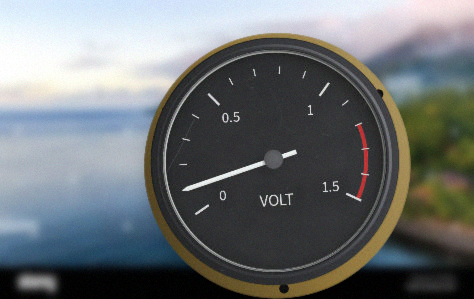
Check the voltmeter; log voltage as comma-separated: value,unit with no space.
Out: 0.1,V
